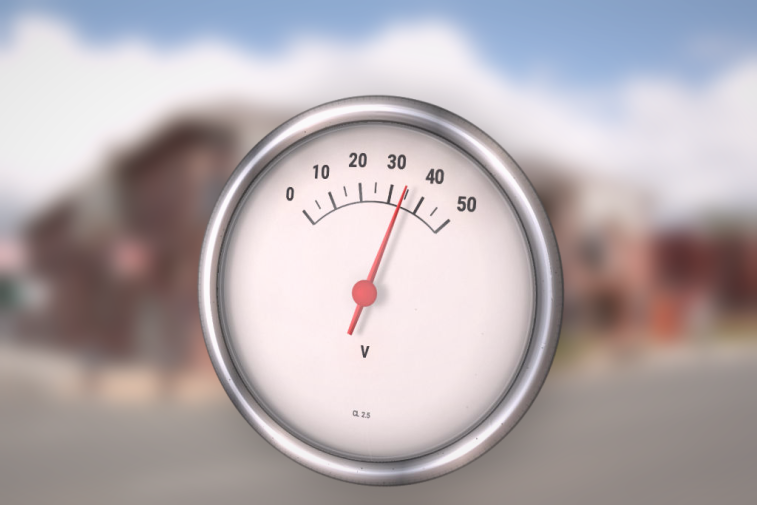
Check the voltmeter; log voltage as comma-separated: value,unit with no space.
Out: 35,V
